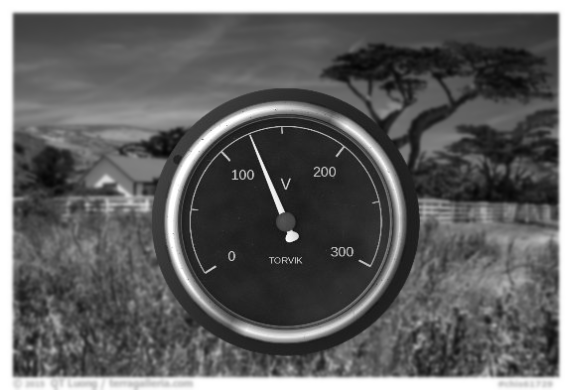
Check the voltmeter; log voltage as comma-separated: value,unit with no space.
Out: 125,V
